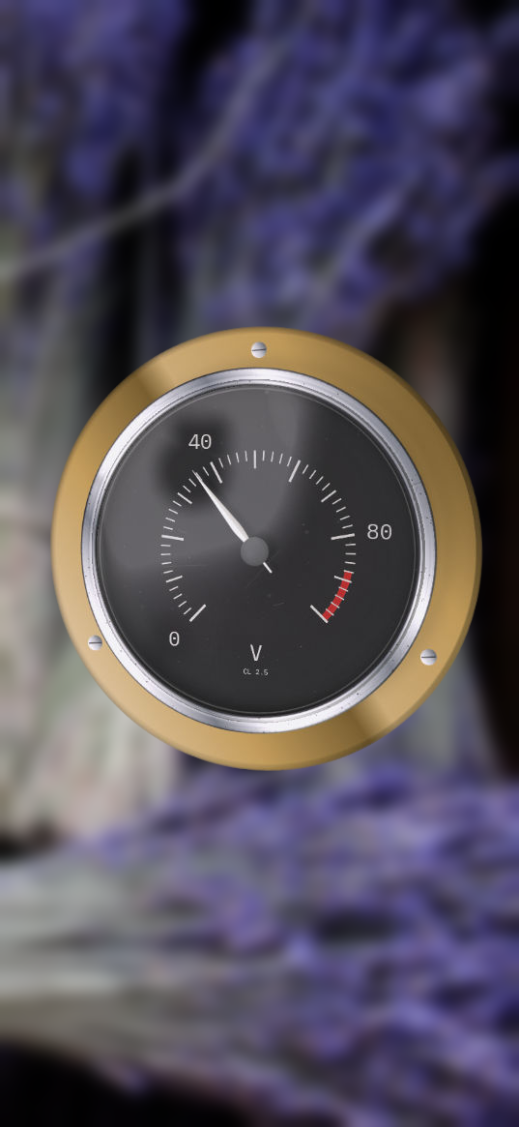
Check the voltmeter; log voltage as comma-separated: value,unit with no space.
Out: 36,V
